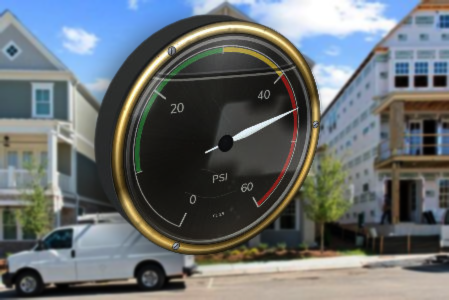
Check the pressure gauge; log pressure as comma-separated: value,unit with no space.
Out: 45,psi
